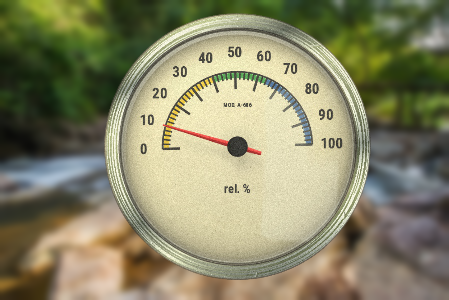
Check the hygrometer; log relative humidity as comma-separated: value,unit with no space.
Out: 10,%
